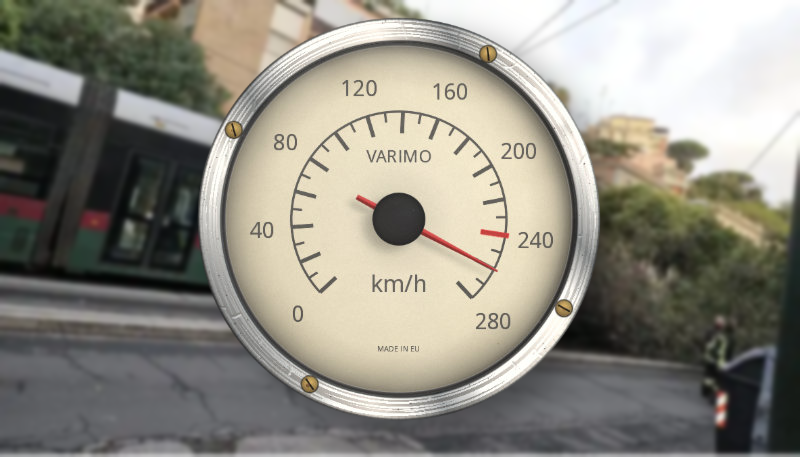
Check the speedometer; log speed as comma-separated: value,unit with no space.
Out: 260,km/h
